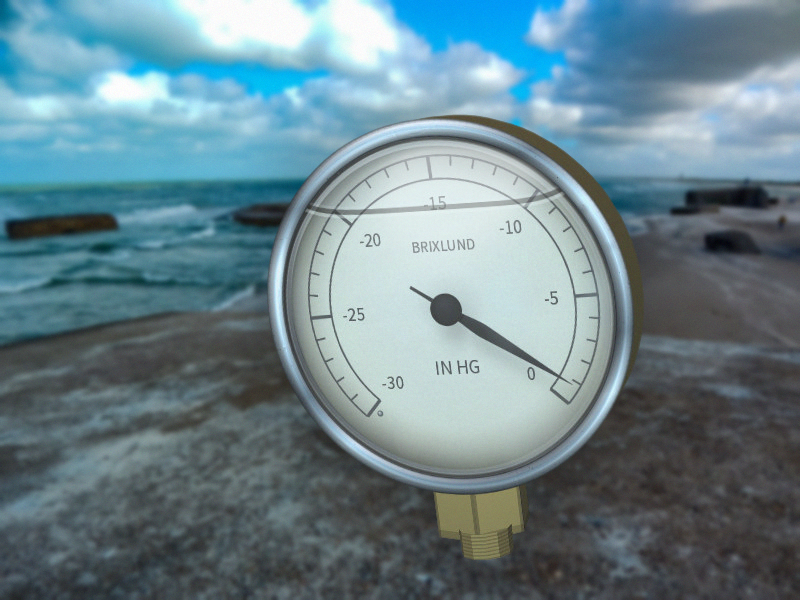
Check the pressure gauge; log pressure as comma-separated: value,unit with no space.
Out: -1,inHg
